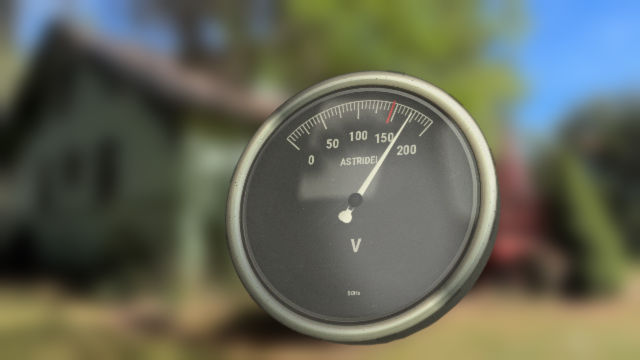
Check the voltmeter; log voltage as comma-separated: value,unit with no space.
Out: 175,V
